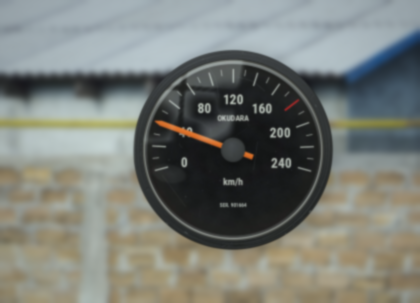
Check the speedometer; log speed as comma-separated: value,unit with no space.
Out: 40,km/h
